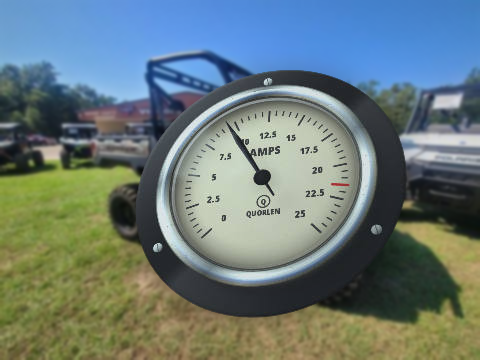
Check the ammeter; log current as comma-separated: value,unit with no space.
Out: 9.5,A
